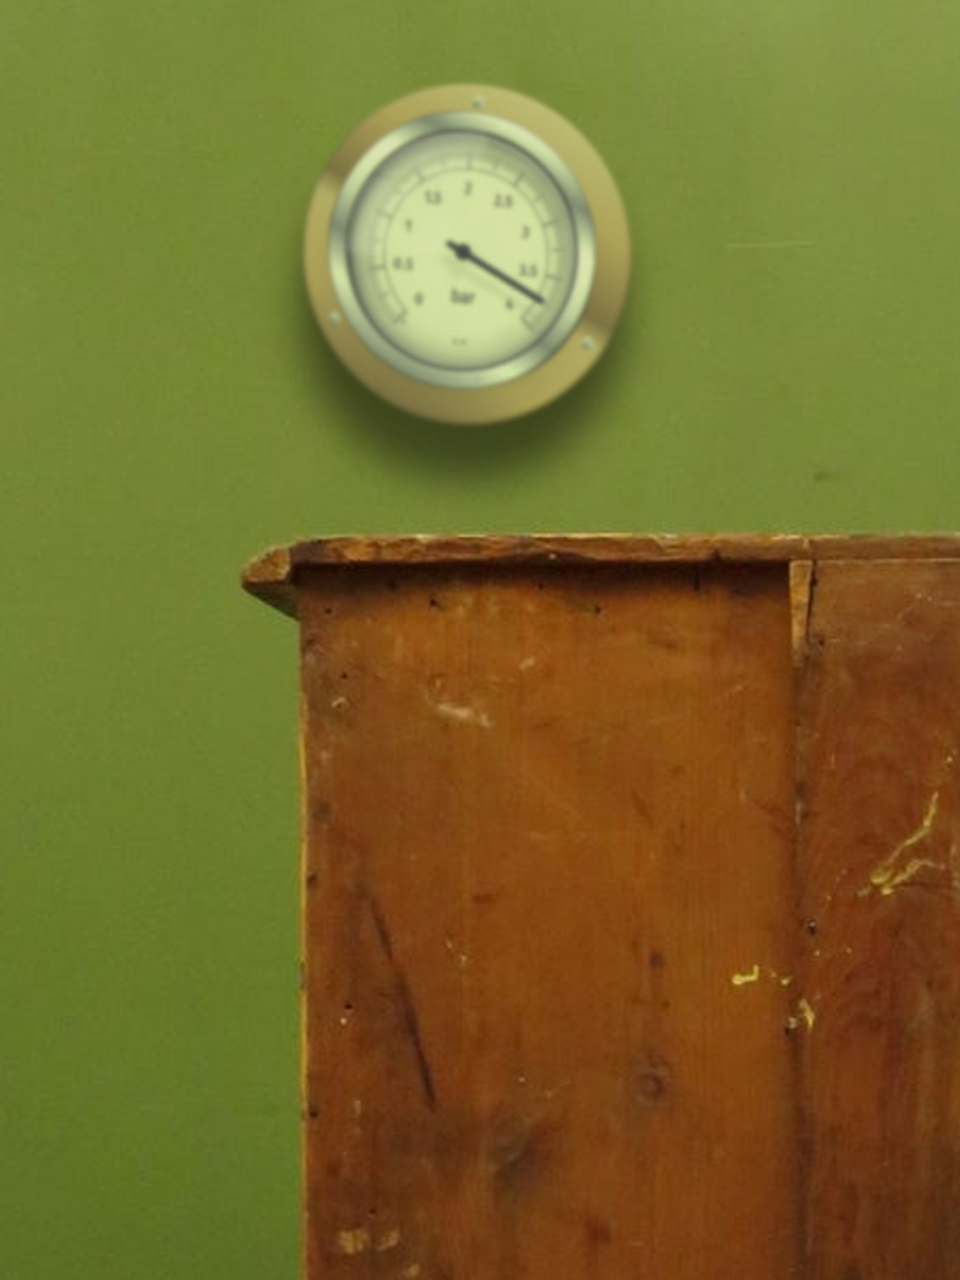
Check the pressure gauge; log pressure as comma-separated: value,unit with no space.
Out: 3.75,bar
